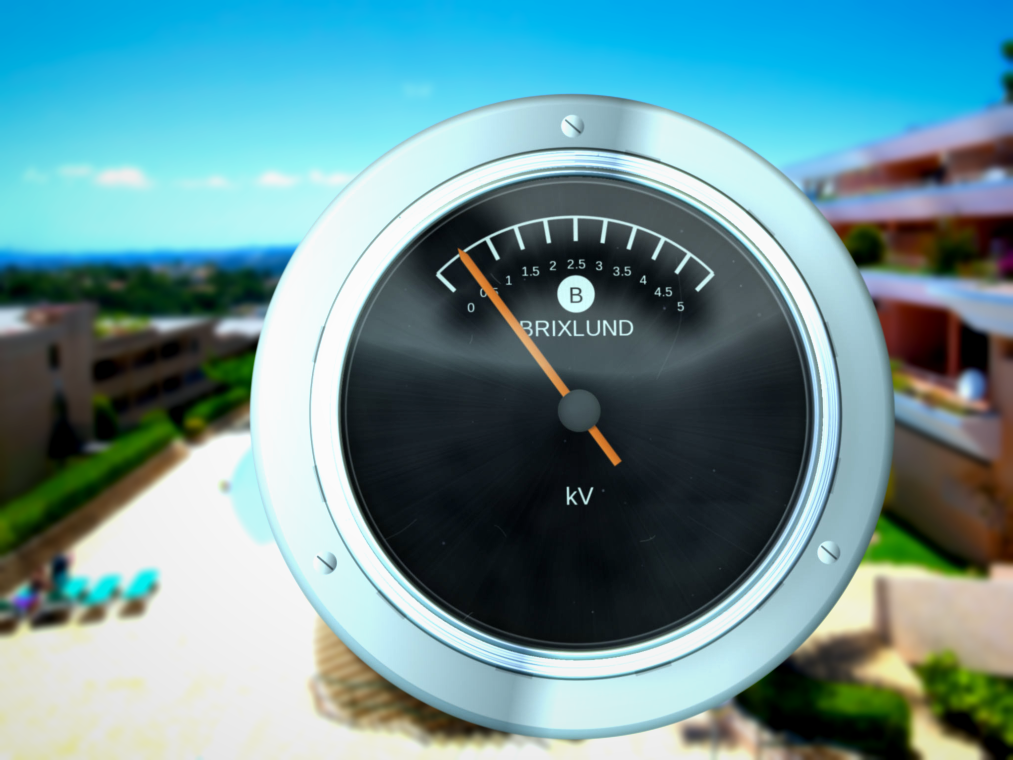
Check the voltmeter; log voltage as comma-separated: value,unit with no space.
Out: 0.5,kV
